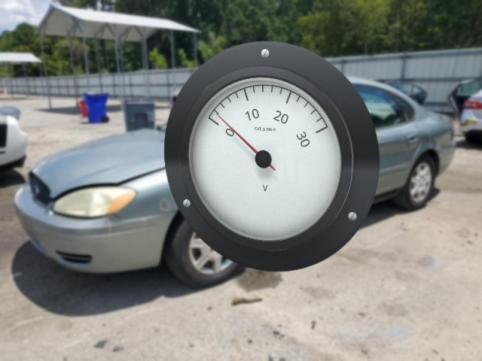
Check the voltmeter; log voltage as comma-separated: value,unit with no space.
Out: 2,V
